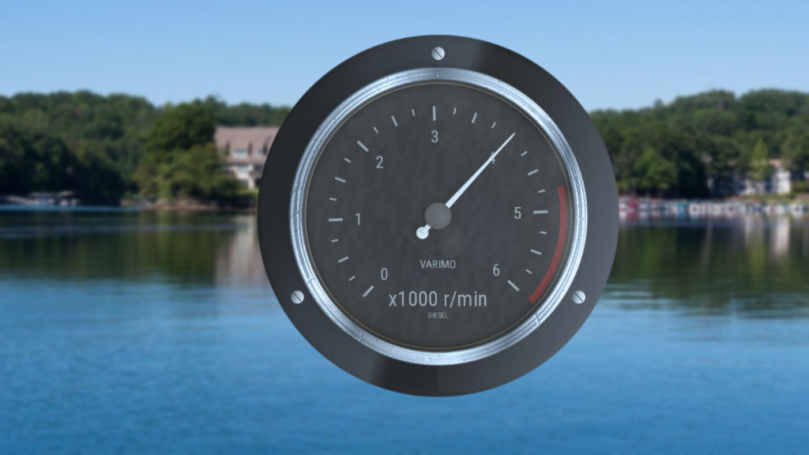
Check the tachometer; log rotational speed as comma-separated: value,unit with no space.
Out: 4000,rpm
